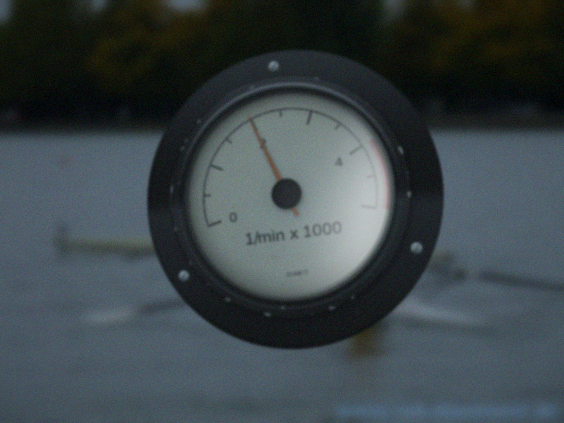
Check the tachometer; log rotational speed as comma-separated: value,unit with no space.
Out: 2000,rpm
